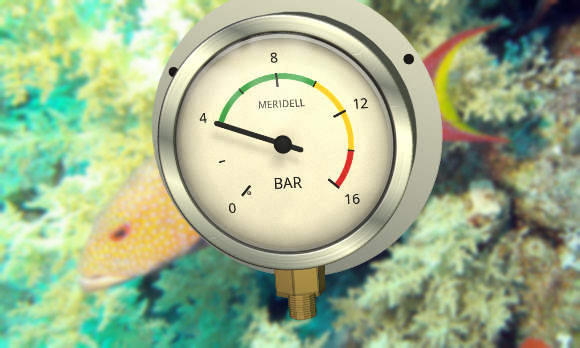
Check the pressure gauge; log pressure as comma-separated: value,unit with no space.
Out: 4,bar
